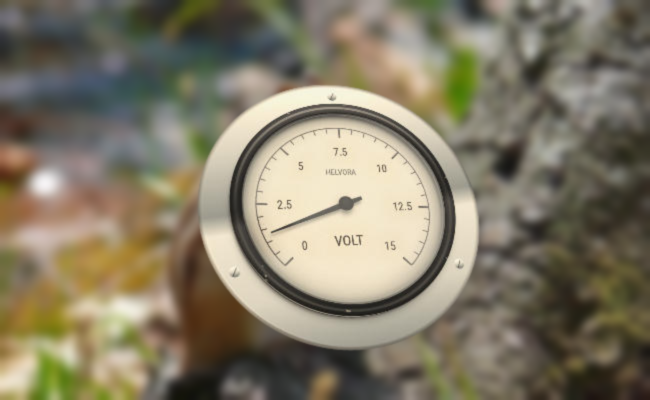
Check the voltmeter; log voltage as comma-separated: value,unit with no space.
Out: 1.25,V
